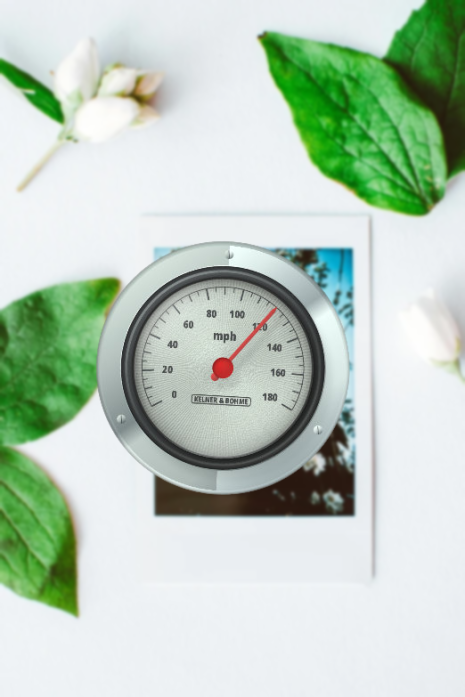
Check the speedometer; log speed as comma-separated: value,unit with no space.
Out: 120,mph
